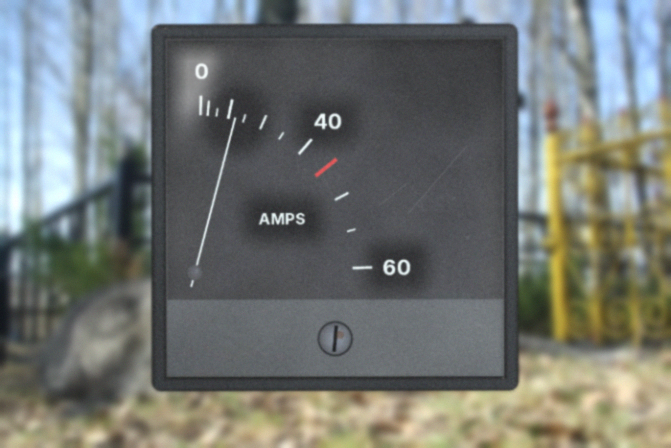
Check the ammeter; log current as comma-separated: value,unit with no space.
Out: 22.5,A
